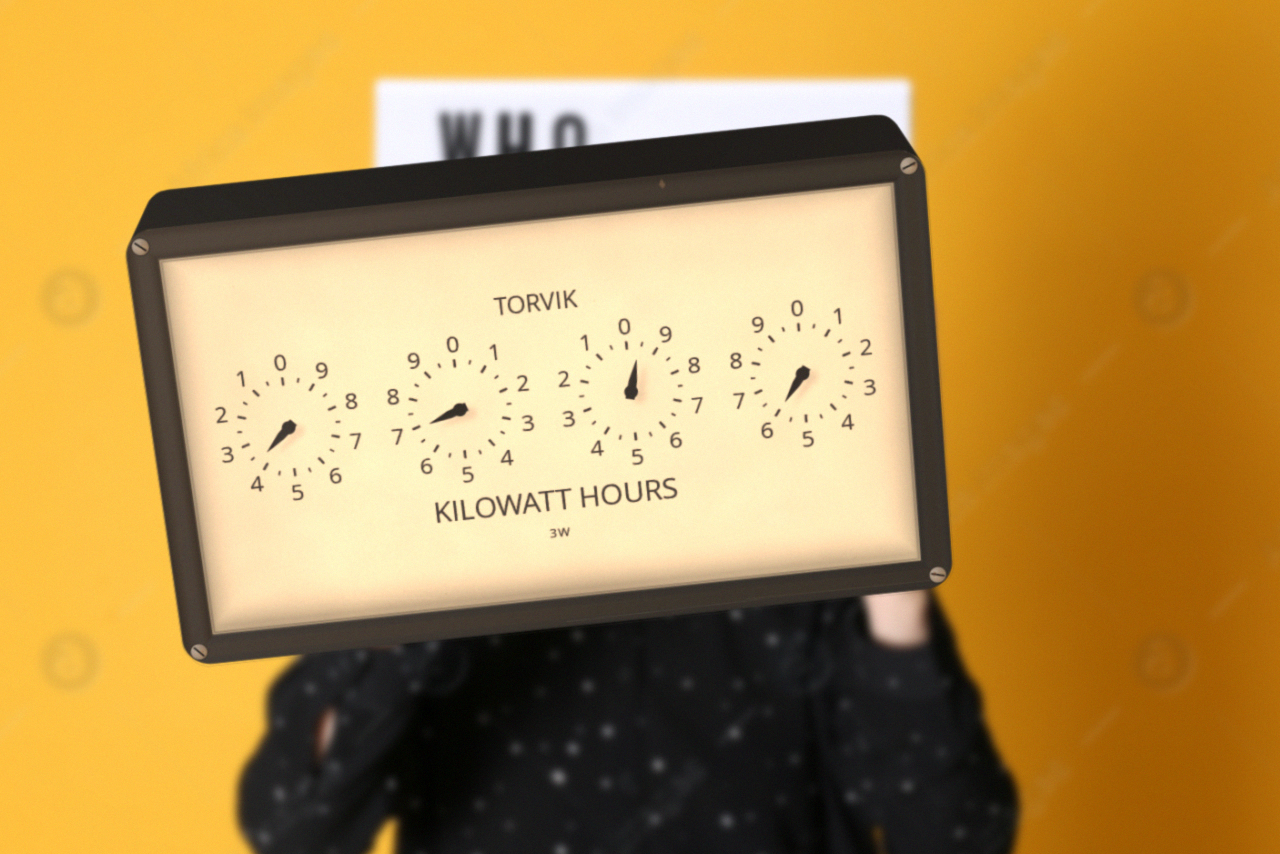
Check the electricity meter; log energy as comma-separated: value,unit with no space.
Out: 3696,kWh
